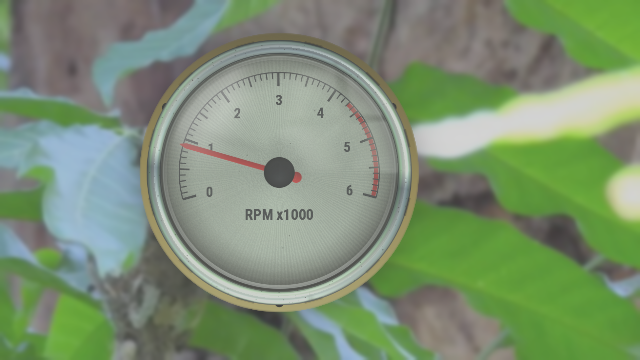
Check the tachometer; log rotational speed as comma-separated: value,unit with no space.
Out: 900,rpm
